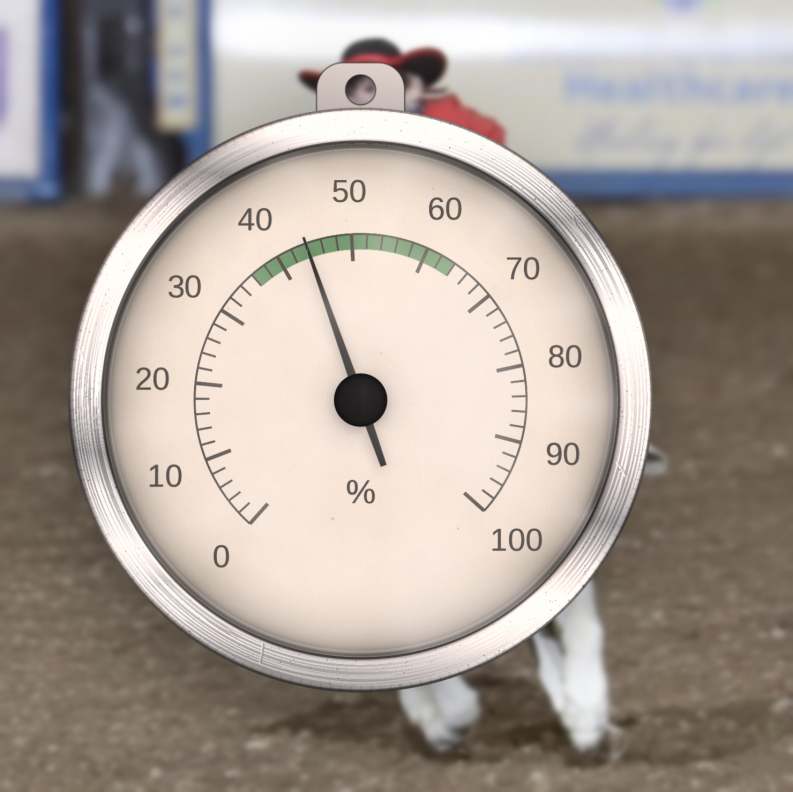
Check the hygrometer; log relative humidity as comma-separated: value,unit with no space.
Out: 44,%
